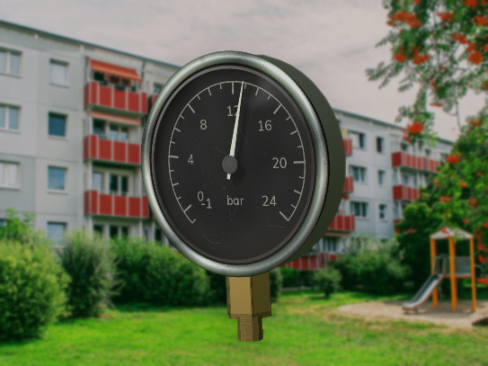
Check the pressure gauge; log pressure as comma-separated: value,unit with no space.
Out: 13,bar
